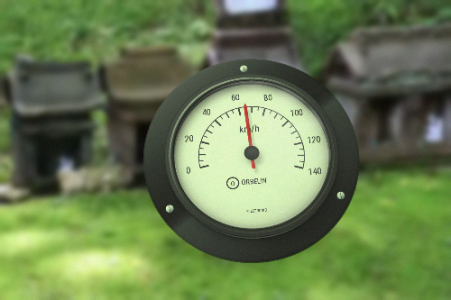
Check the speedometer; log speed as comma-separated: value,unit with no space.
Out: 65,km/h
